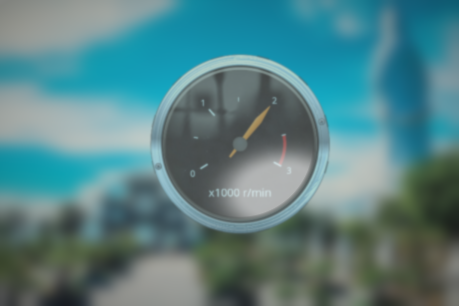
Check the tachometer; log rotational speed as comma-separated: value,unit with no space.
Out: 2000,rpm
